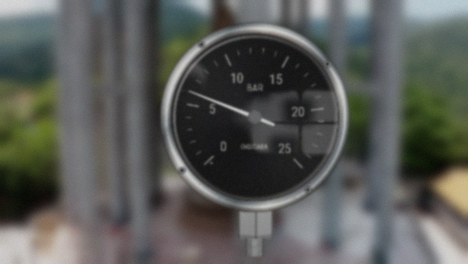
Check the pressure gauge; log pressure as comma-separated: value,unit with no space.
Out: 6,bar
